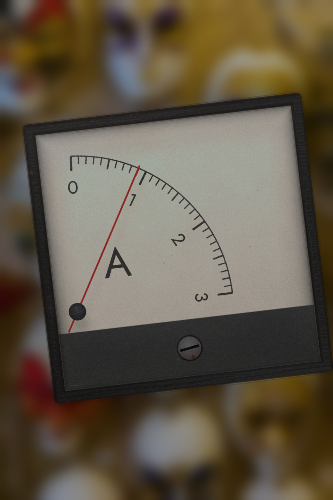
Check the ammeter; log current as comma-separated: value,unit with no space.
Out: 0.9,A
